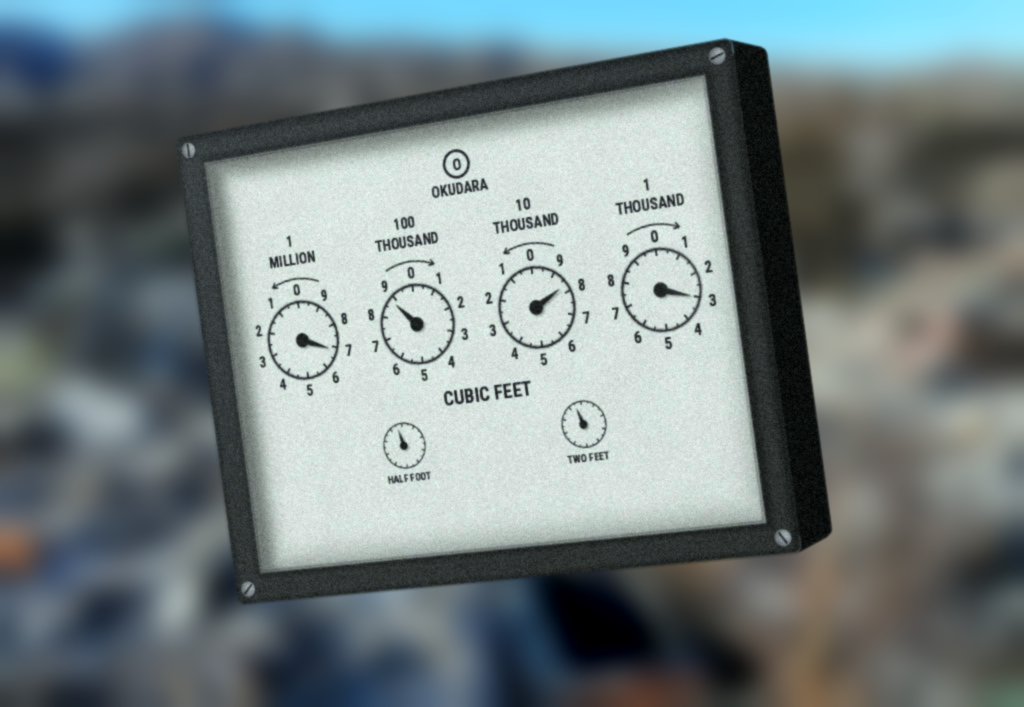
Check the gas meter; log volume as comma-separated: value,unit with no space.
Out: 688300,ft³
